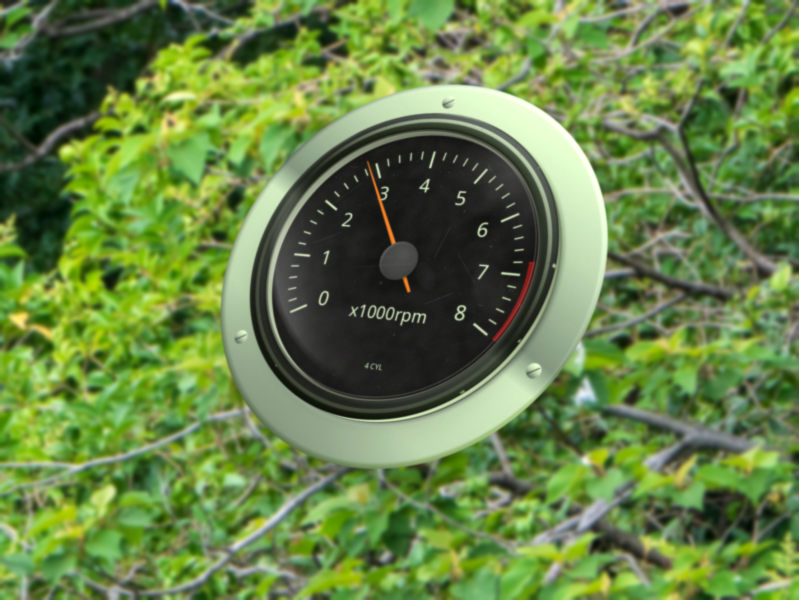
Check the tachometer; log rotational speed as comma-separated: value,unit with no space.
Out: 2900,rpm
